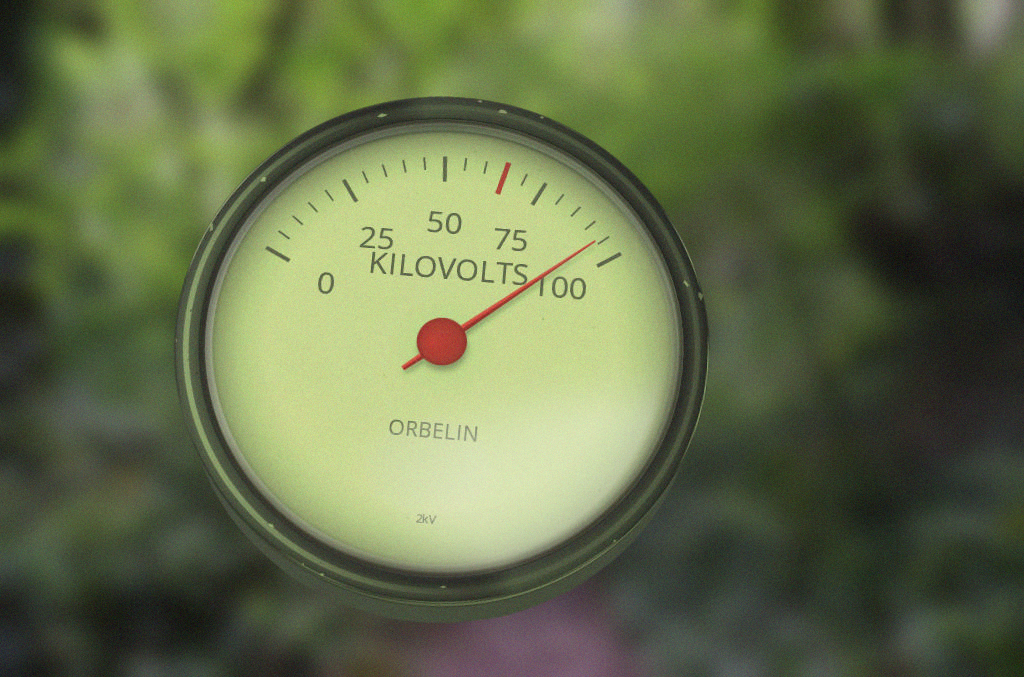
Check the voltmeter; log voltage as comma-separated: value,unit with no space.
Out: 95,kV
